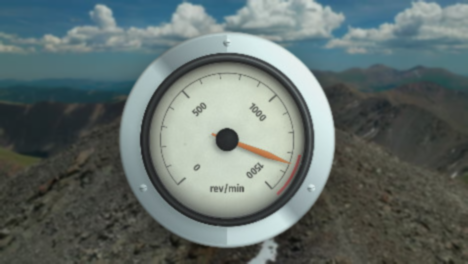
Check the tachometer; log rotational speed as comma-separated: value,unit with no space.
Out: 1350,rpm
